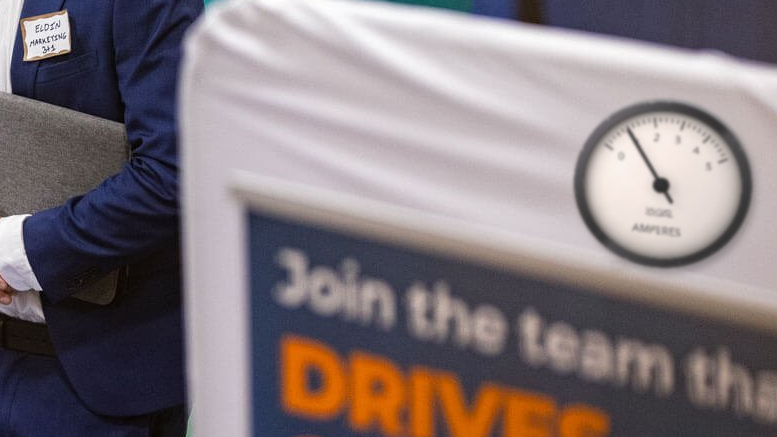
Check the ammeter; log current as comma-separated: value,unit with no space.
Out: 1,A
